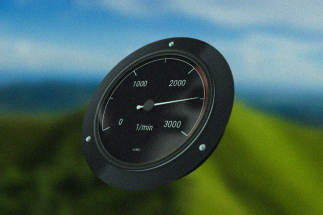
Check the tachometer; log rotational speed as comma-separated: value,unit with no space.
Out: 2500,rpm
